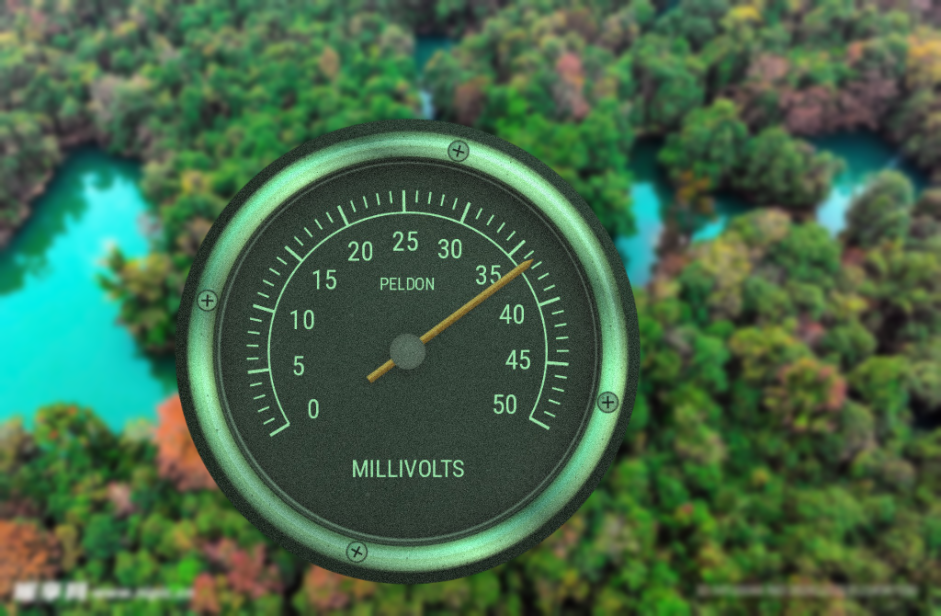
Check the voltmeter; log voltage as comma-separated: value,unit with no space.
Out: 36.5,mV
